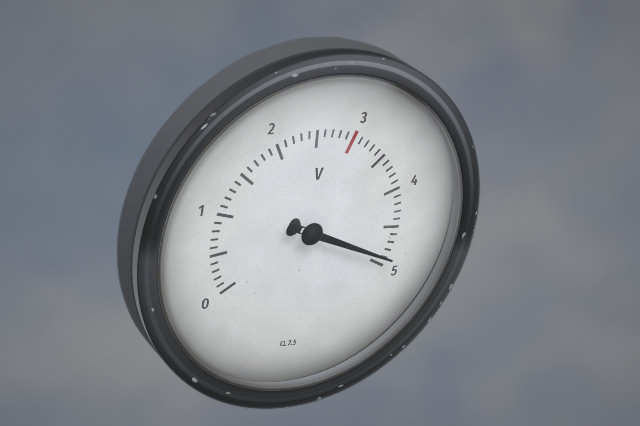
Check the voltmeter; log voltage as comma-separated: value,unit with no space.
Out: 4.9,V
